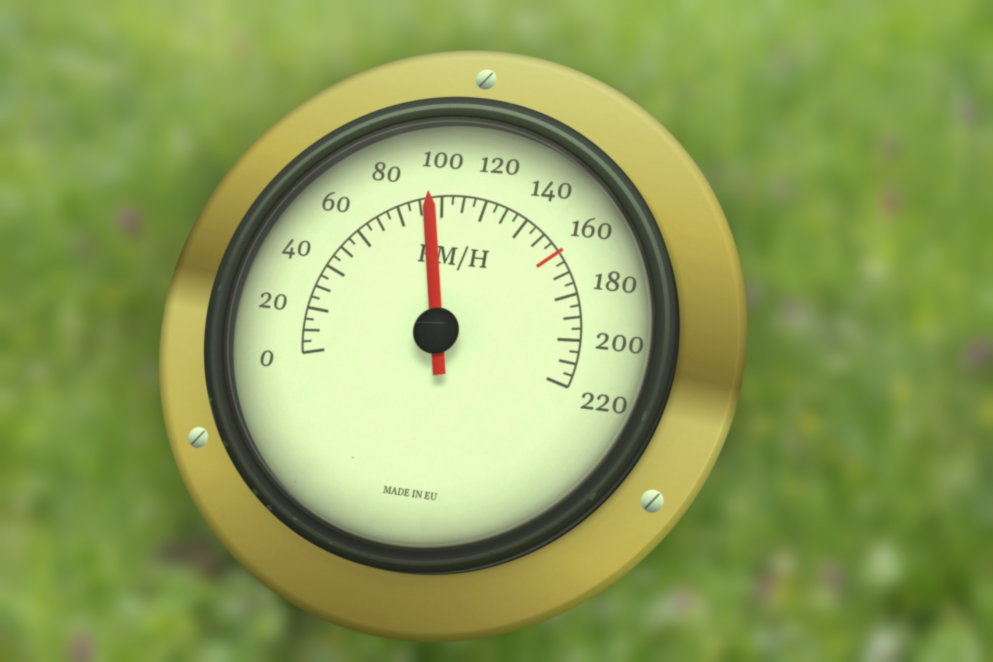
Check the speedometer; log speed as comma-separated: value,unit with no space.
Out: 95,km/h
